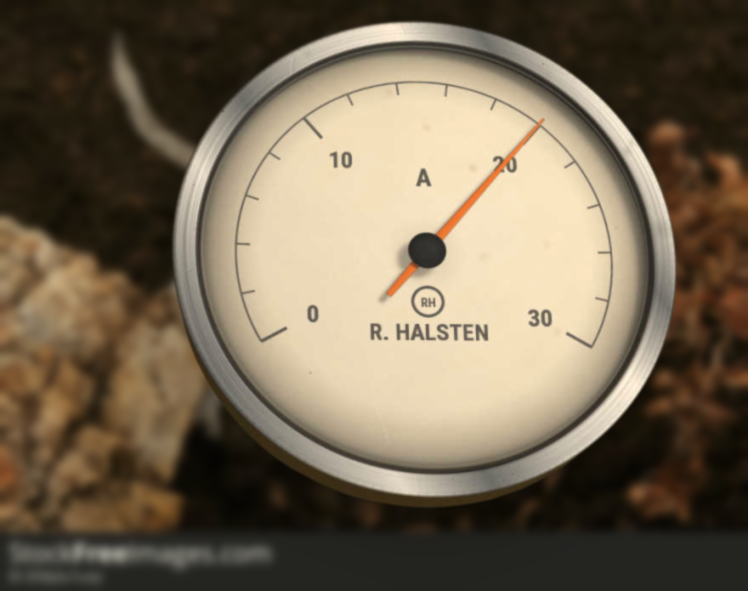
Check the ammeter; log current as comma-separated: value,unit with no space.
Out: 20,A
